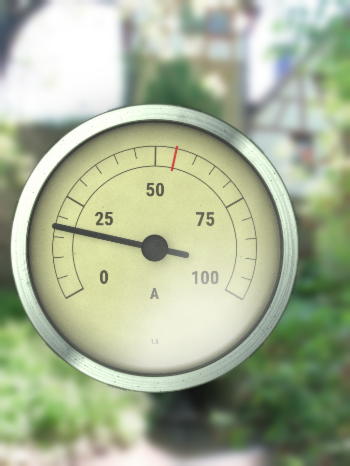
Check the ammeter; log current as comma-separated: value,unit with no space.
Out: 17.5,A
